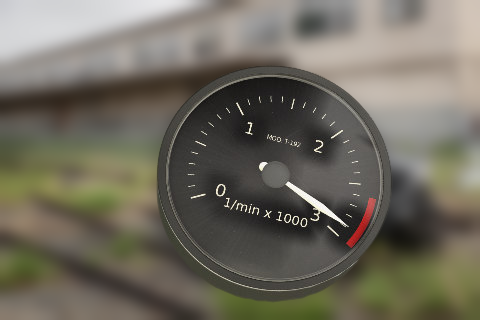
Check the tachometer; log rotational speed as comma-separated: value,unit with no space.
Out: 2900,rpm
